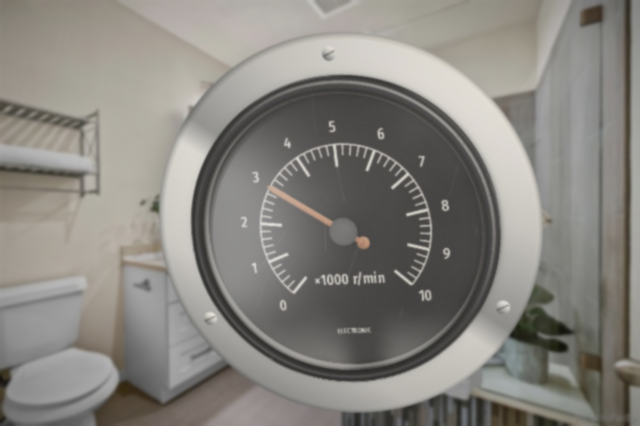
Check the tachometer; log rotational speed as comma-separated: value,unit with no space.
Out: 3000,rpm
